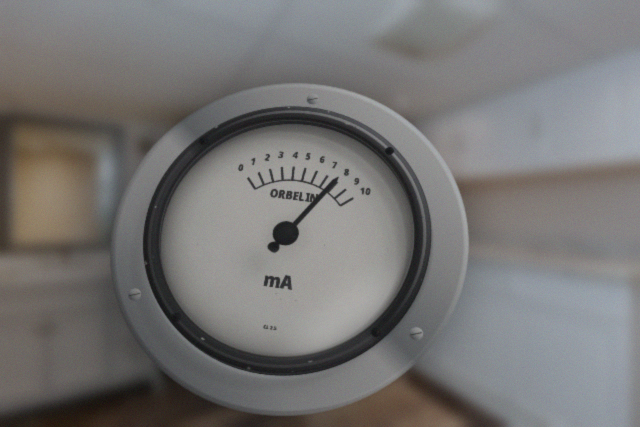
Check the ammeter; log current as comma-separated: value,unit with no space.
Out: 8,mA
